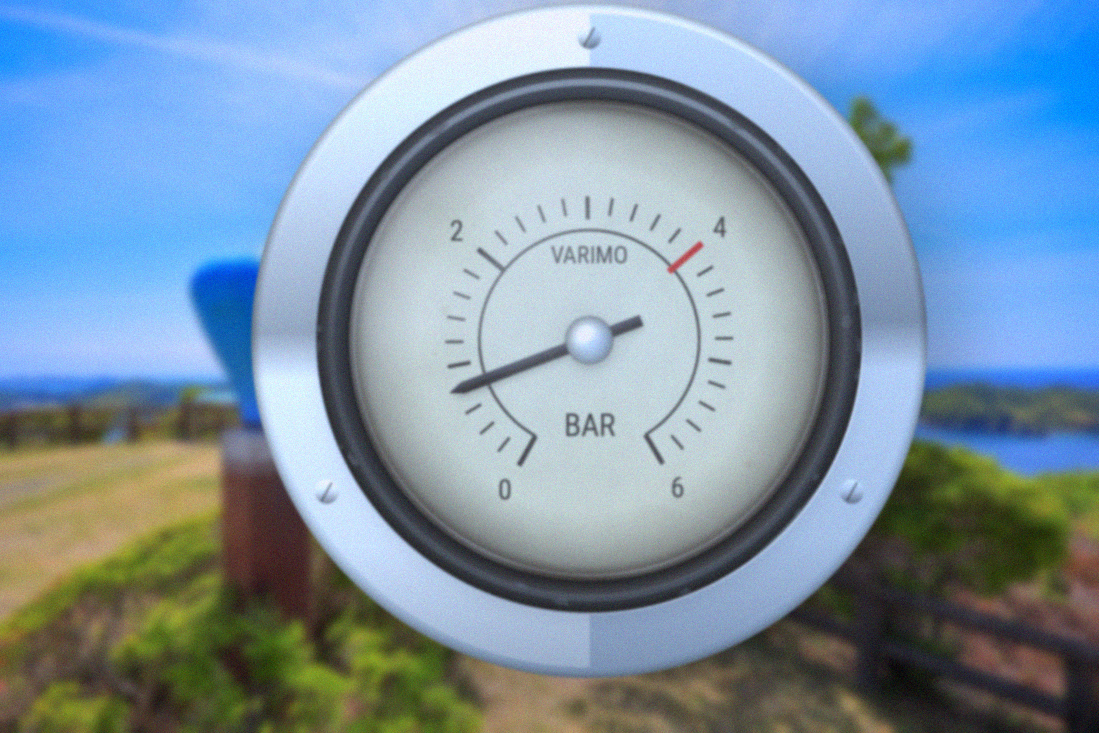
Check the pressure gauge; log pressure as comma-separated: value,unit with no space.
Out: 0.8,bar
